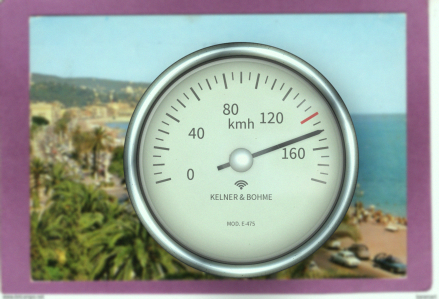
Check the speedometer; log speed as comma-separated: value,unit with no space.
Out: 150,km/h
